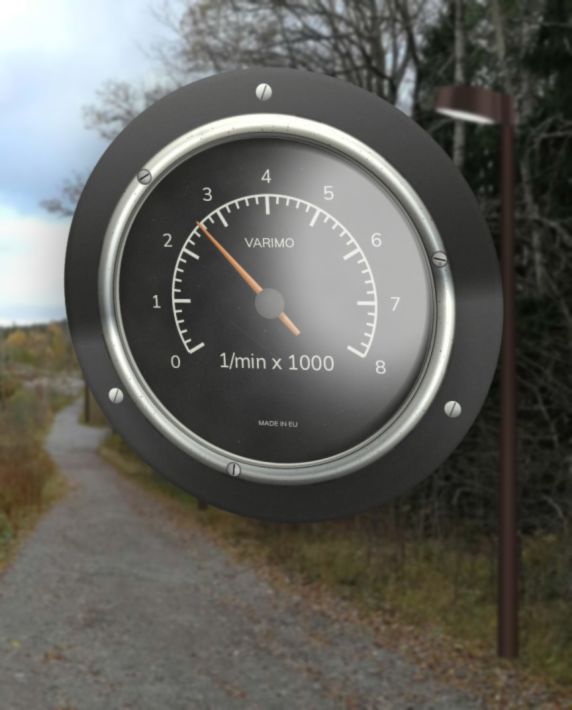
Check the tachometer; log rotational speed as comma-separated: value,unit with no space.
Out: 2600,rpm
